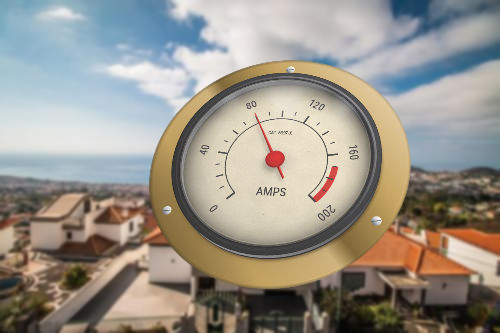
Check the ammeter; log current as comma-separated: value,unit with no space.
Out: 80,A
